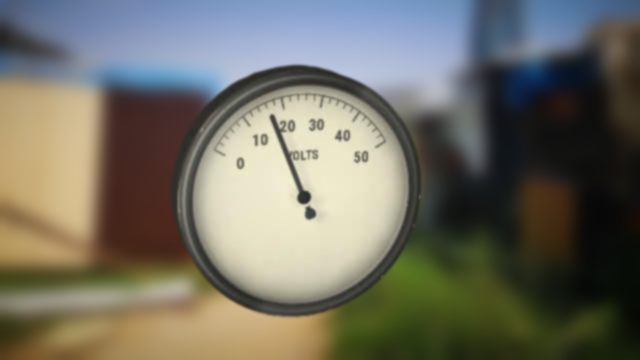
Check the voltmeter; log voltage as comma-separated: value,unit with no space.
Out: 16,V
